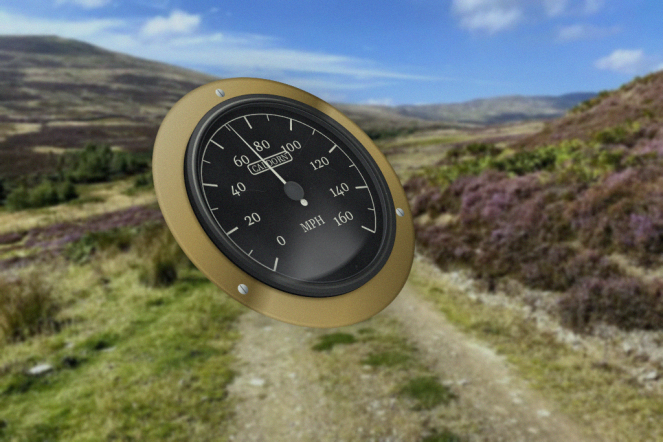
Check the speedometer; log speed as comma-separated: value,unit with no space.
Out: 70,mph
